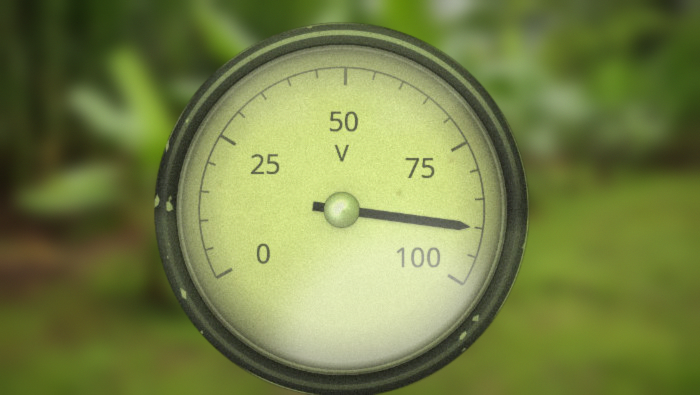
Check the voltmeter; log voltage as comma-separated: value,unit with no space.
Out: 90,V
